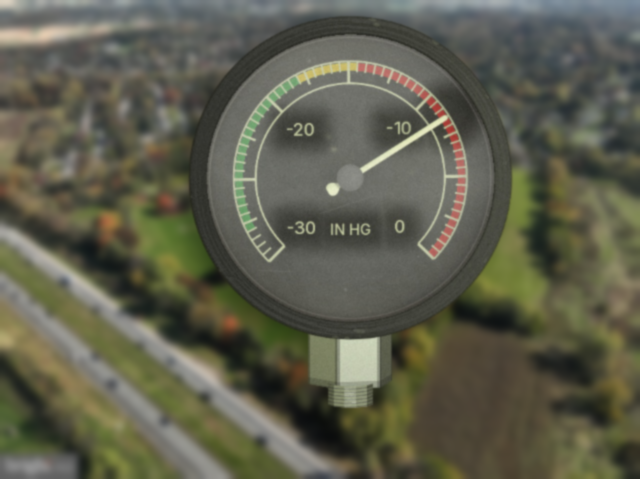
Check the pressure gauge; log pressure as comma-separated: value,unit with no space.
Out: -8.5,inHg
